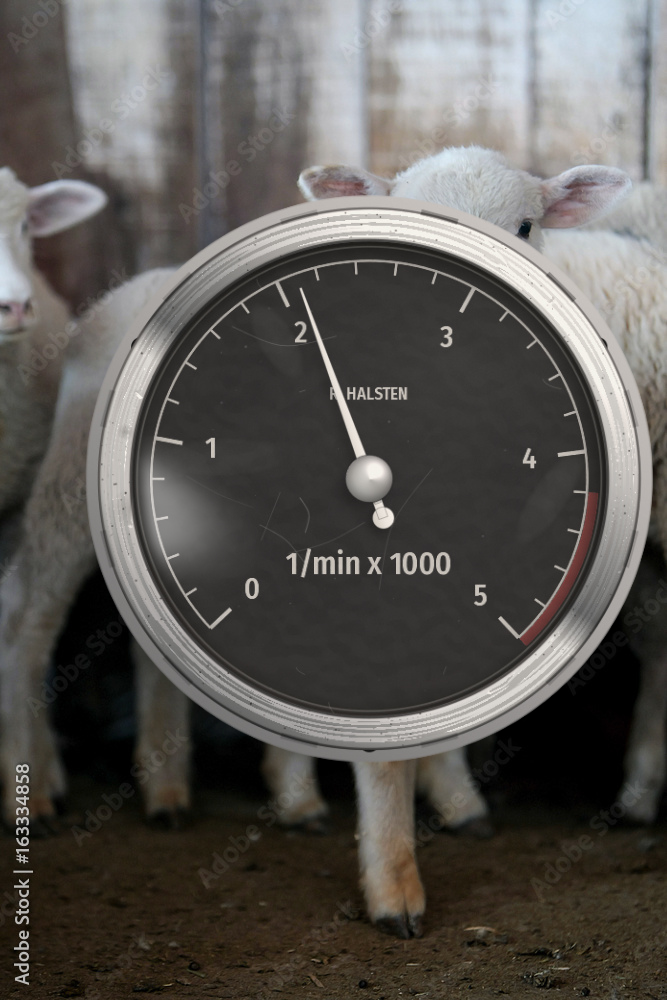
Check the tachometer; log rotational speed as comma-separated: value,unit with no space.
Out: 2100,rpm
